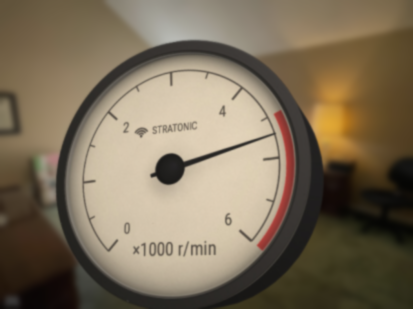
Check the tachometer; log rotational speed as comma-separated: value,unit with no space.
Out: 4750,rpm
